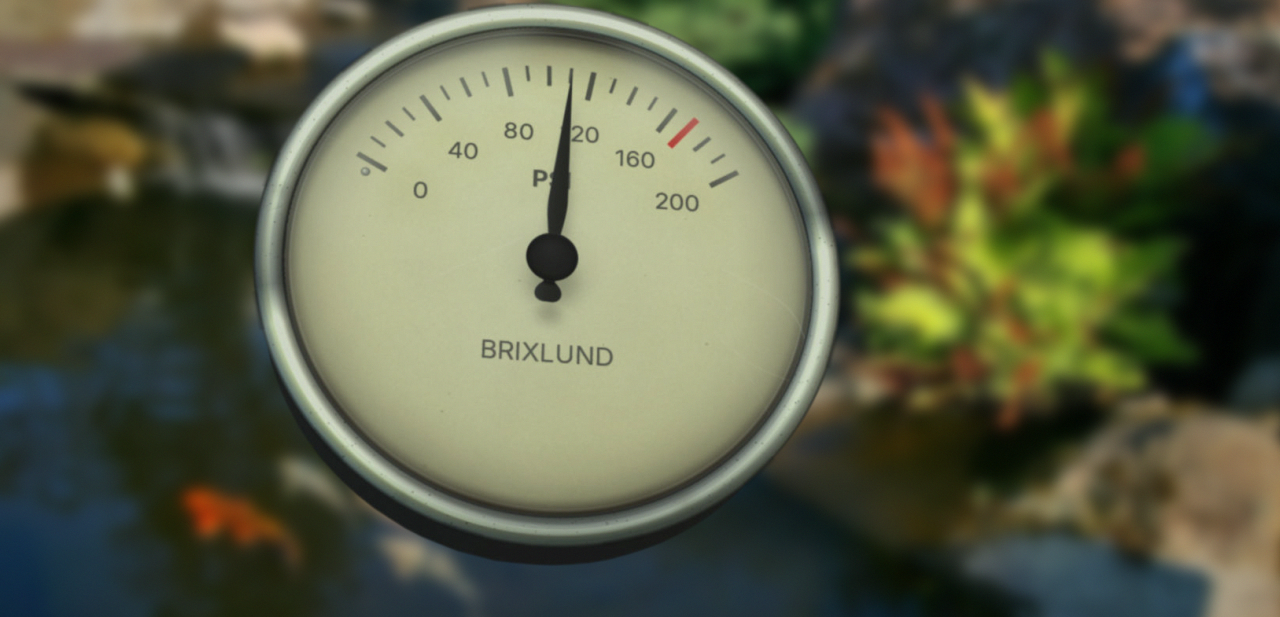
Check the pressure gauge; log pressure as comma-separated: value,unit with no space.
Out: 110,psi
